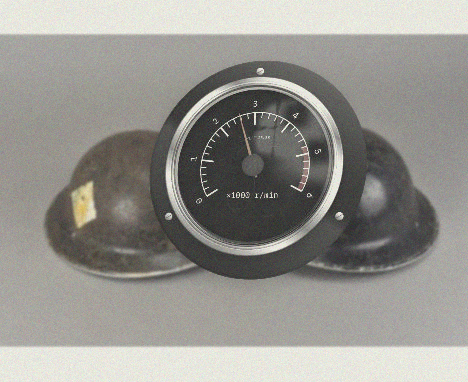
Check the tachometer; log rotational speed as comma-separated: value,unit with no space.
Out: 2600,rpm
